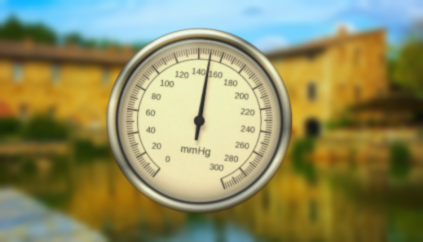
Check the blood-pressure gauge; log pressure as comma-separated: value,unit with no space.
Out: 150,mmHg
